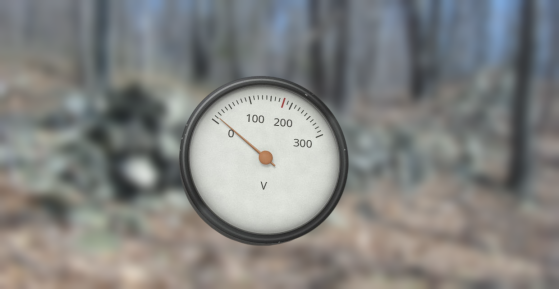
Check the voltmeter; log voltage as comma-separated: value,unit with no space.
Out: 10,V
